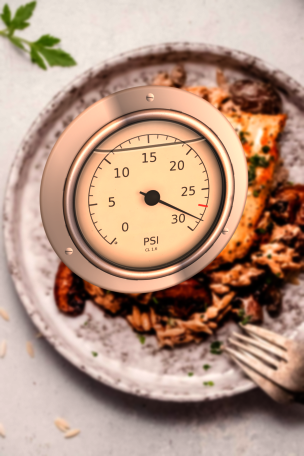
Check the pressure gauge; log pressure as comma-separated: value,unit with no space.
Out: 28.5,psi
